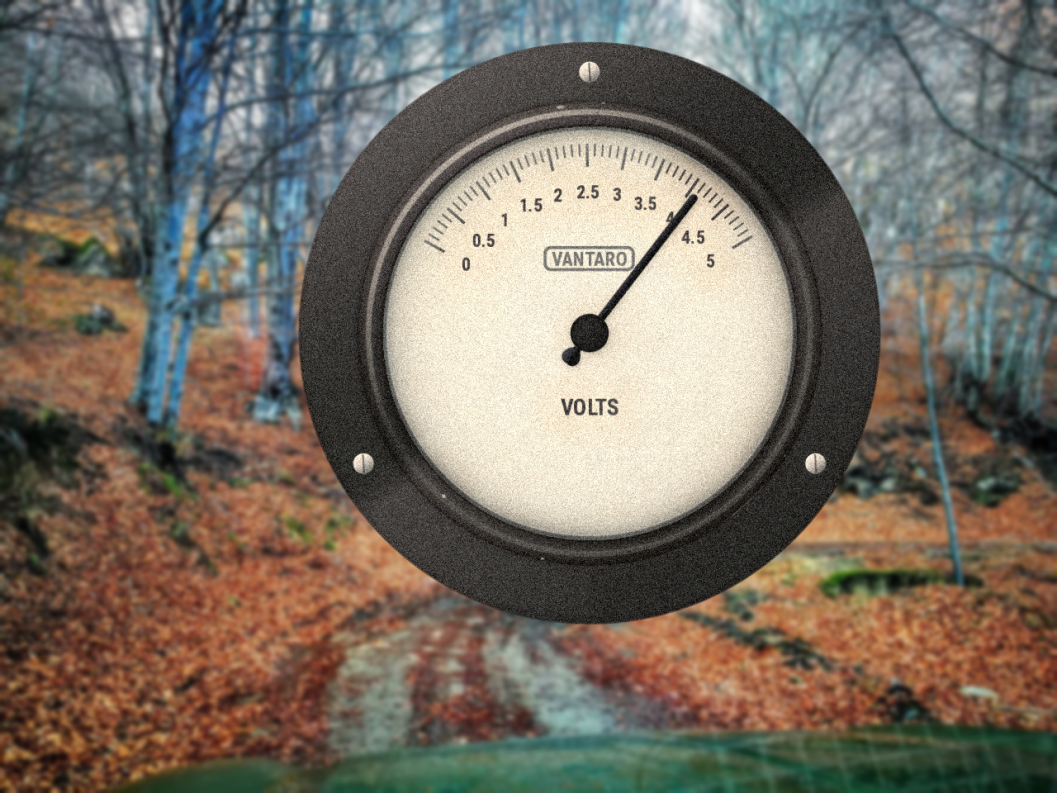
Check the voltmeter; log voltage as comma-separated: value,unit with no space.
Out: 4.1,V
